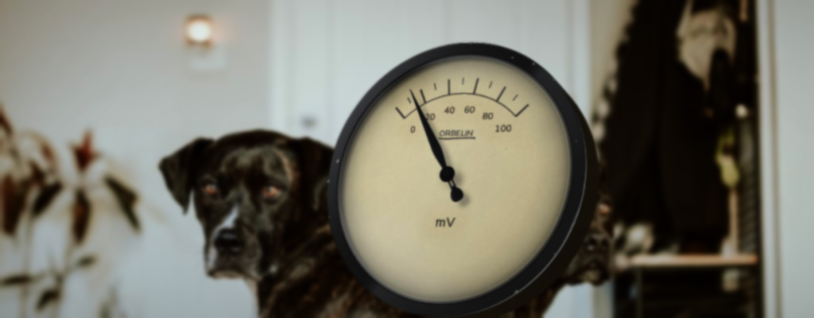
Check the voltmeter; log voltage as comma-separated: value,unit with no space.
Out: 15,mV
